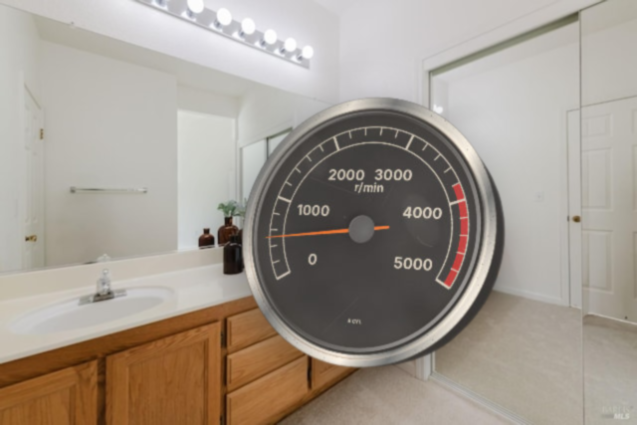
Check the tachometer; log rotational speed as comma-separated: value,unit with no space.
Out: 500,rpm
